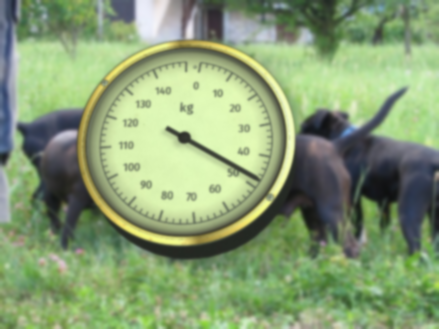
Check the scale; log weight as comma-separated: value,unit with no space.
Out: 48,kg
